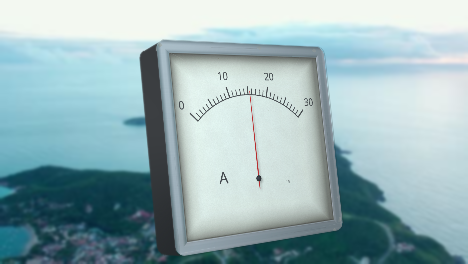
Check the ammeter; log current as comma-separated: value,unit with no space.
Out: 15,A
